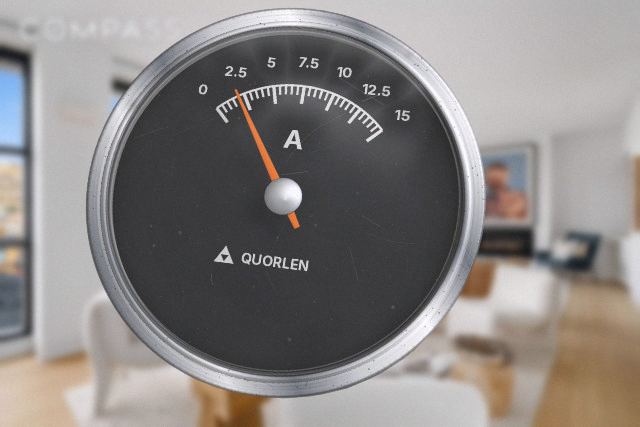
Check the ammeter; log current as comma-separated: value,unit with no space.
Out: 2,A
